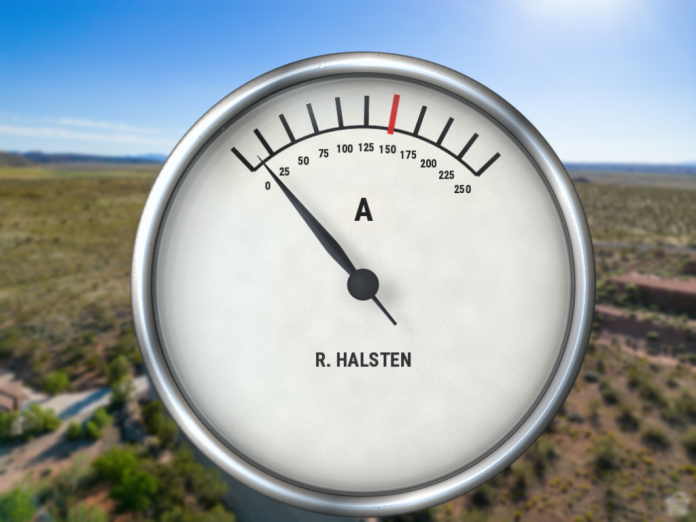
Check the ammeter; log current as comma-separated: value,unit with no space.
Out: 12.5,A
